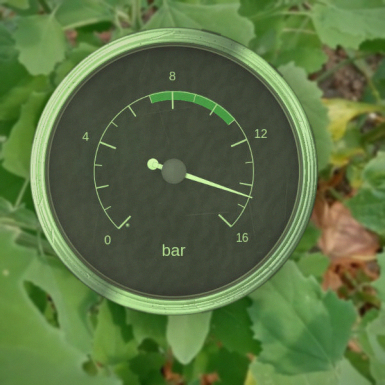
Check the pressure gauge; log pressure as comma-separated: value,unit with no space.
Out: 14.5,bar
